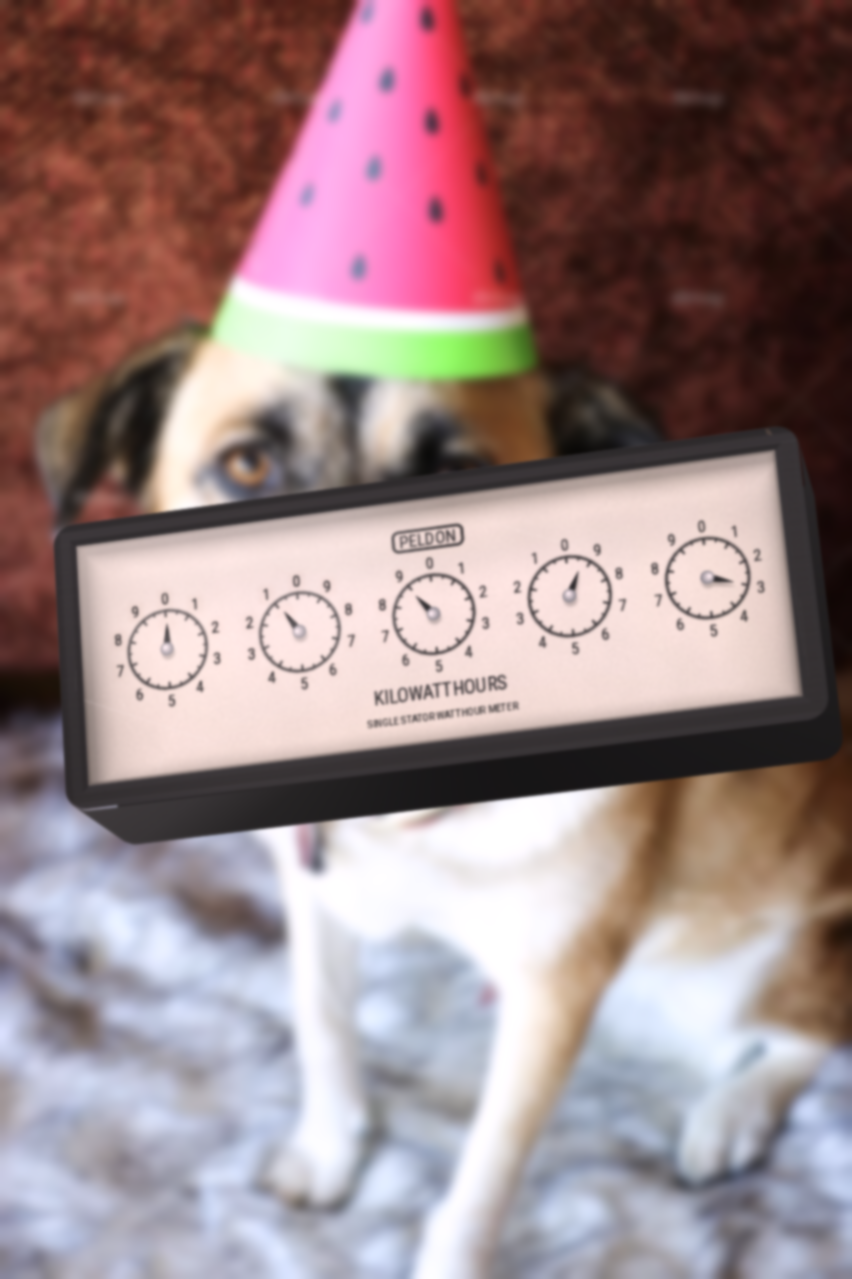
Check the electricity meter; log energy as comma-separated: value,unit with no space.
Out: 893,kWh
